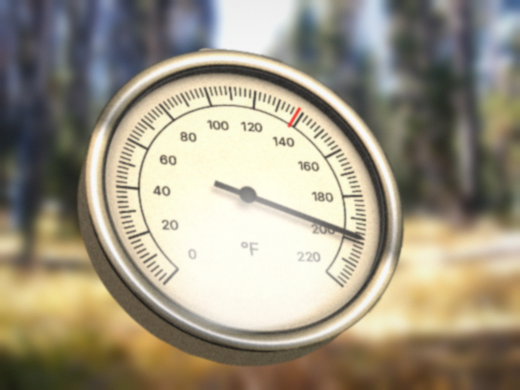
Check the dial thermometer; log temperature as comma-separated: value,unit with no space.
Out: 200,°F
